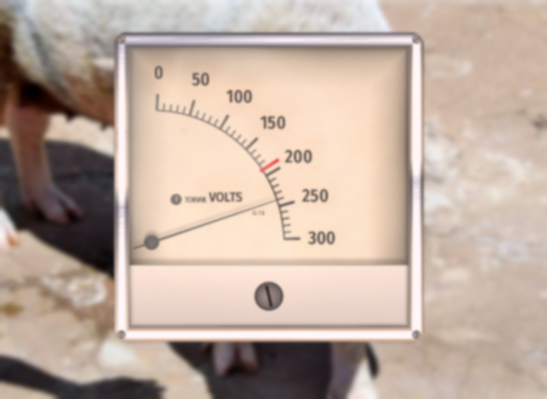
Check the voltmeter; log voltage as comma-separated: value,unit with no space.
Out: 240,V
